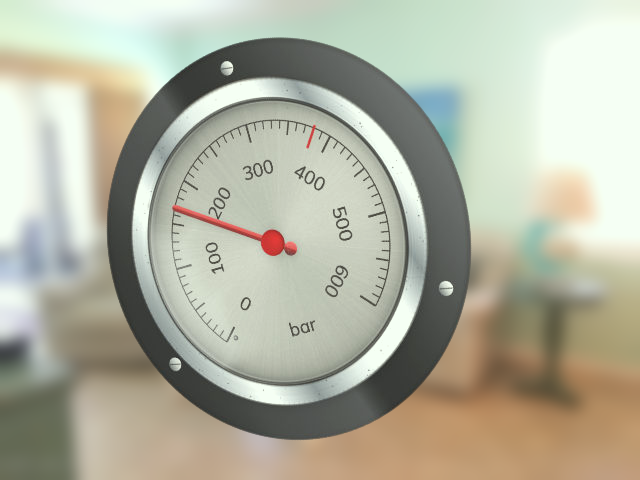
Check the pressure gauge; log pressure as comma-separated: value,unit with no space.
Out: 170,bar
